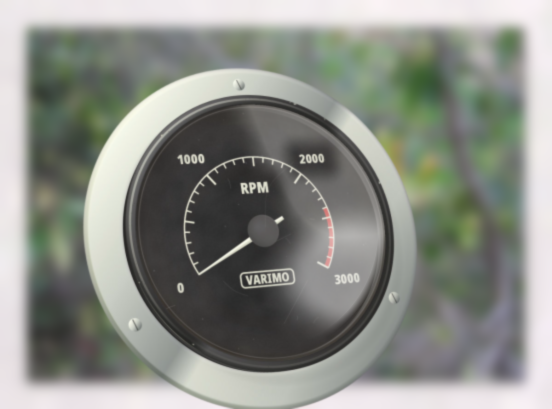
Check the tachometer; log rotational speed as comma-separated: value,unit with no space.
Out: 0,rpm
